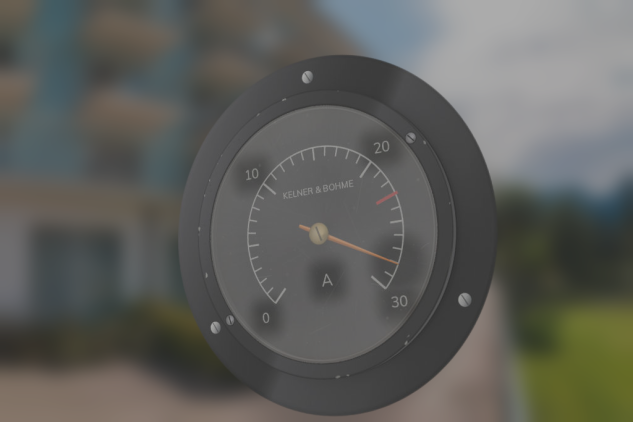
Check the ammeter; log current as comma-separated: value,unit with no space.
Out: 28,A
